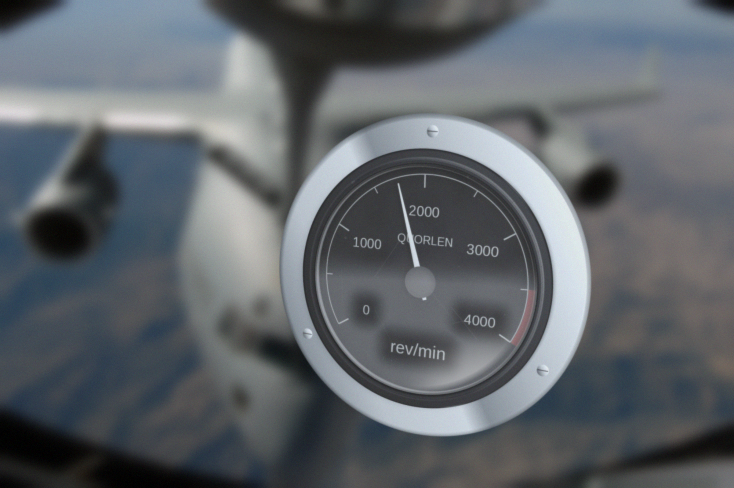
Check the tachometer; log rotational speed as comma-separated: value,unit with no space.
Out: 1750,rpm
